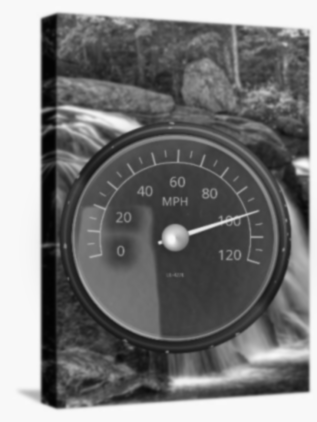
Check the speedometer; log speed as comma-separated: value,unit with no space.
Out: 100,mph
